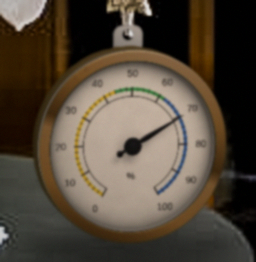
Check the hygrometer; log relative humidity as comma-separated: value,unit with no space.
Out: 70,%
